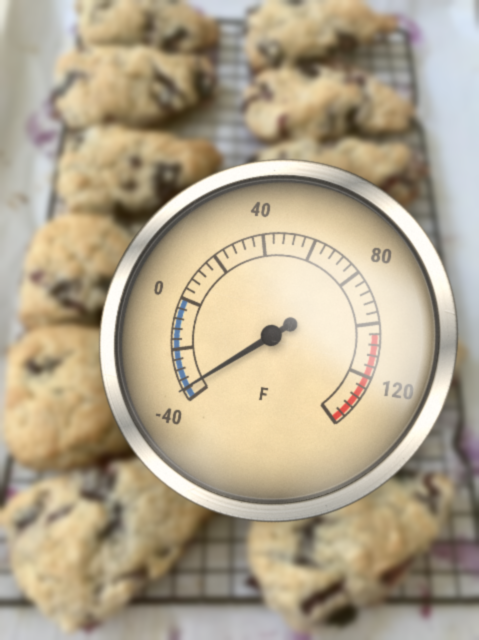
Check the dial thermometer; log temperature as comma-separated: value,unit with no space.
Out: -36,°F
